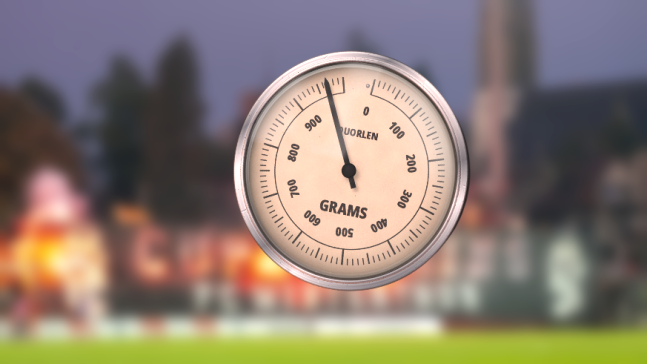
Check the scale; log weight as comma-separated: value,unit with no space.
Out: 970,g
